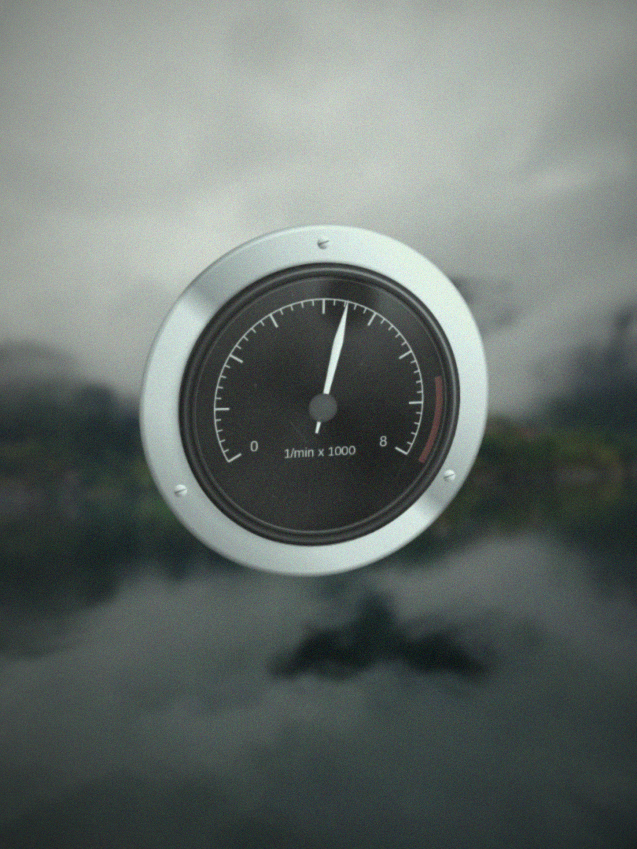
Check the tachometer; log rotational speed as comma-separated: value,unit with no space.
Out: 4400,rpm
